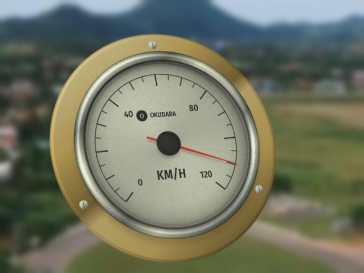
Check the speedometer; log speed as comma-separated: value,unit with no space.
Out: 110,km/h
